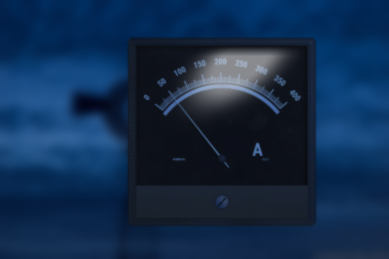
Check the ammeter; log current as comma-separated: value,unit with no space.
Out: 50,A
